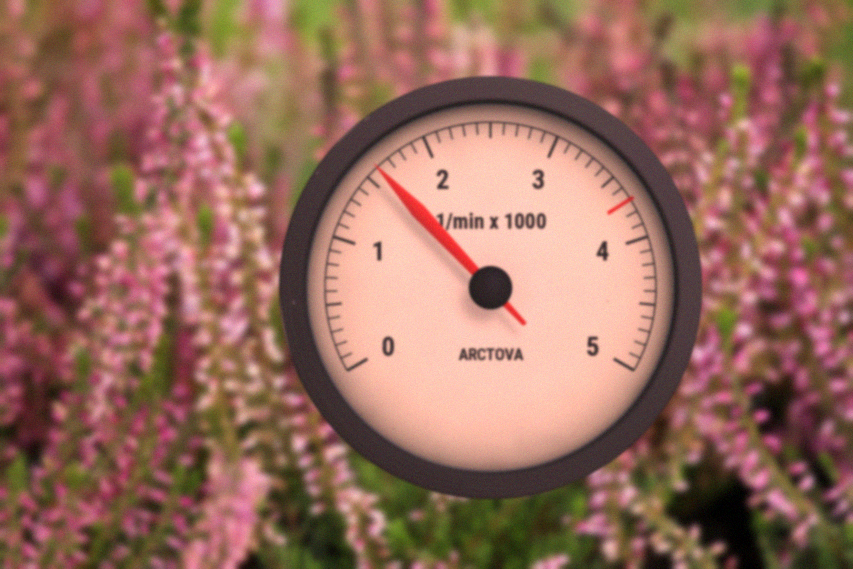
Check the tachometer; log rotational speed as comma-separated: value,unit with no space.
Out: 1600,rpm
